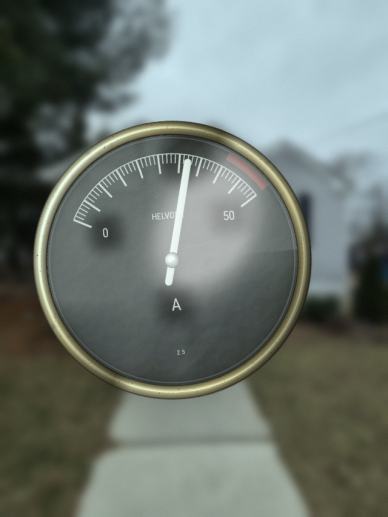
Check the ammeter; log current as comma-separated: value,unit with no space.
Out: 32,A
